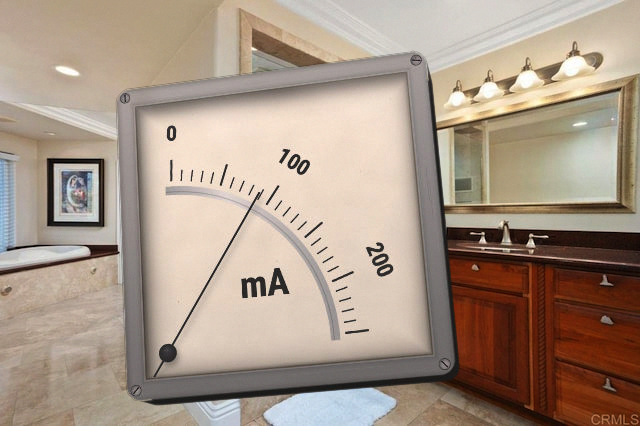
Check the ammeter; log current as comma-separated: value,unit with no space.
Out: 90,mA
